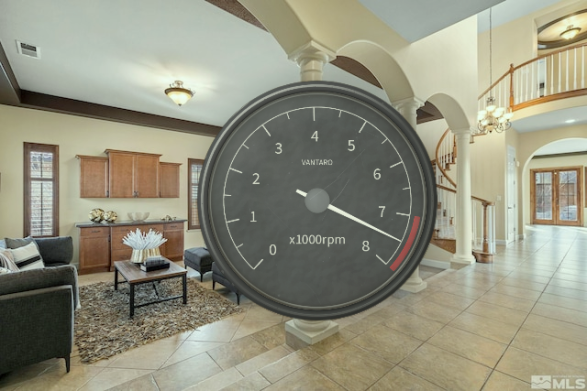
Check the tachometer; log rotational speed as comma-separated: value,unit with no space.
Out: 7500,rpm
